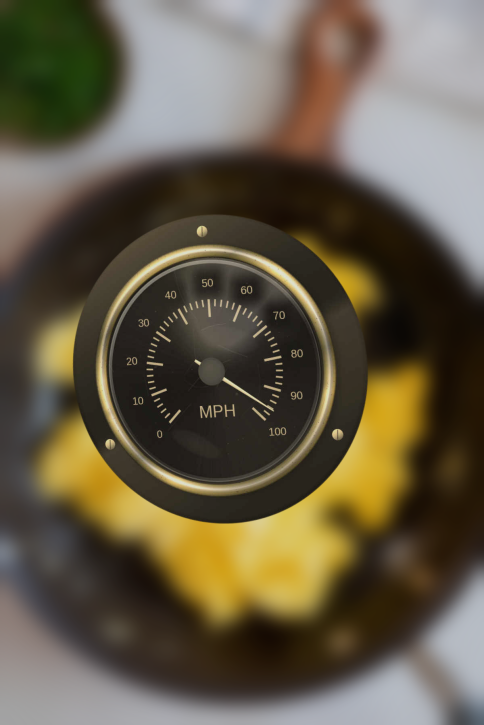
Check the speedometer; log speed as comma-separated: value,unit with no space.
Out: 96,mph
